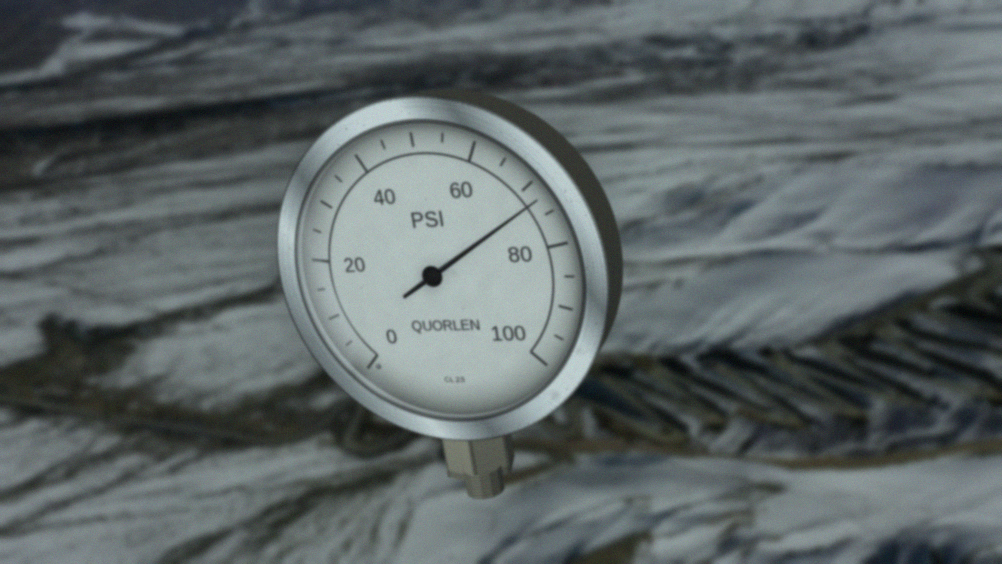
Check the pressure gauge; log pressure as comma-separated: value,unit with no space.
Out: 72.5,psi
